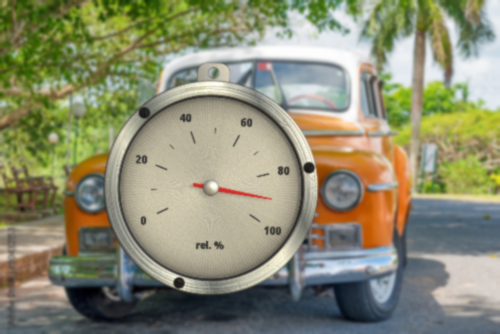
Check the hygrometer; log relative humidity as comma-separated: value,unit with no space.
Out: 90,%
